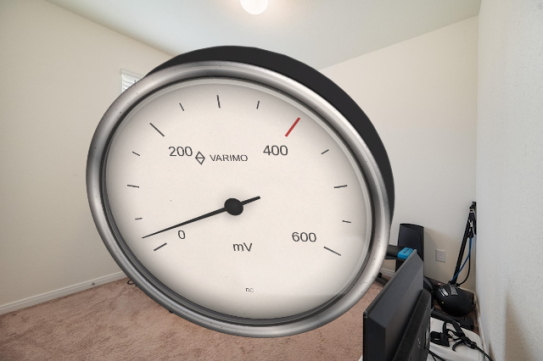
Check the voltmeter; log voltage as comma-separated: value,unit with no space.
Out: 25,mV
